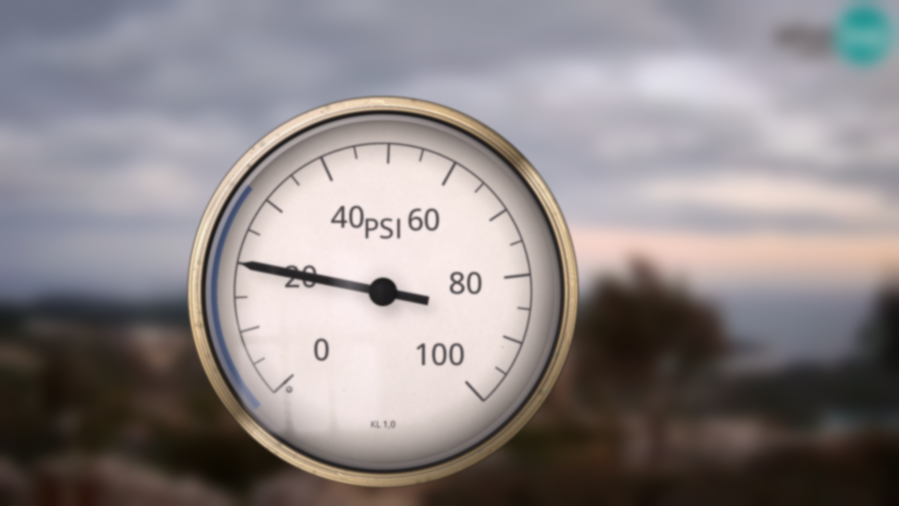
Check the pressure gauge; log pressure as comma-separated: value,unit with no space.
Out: 20,psi
